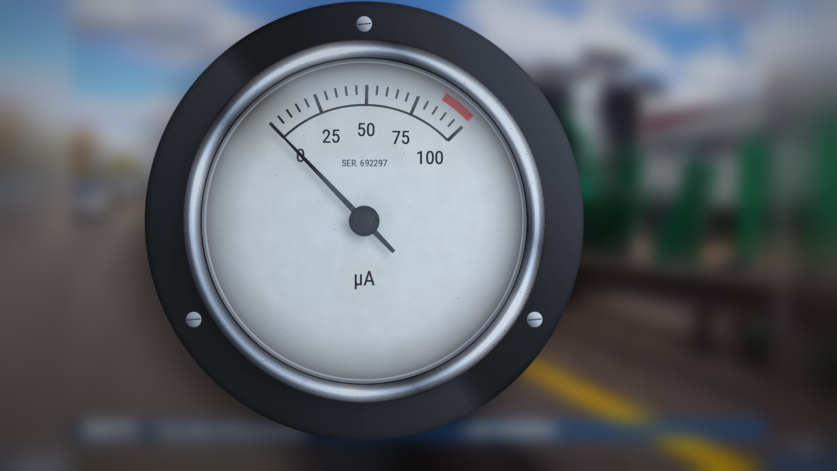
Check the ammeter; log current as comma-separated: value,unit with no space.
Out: 0,µA
